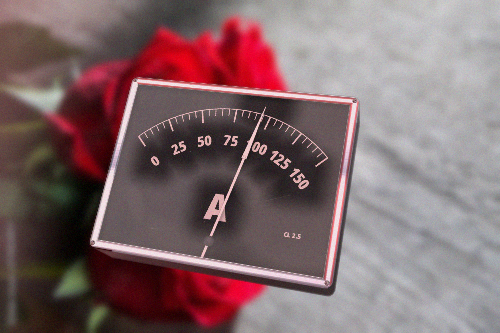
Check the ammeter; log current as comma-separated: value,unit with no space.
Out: 95,A
